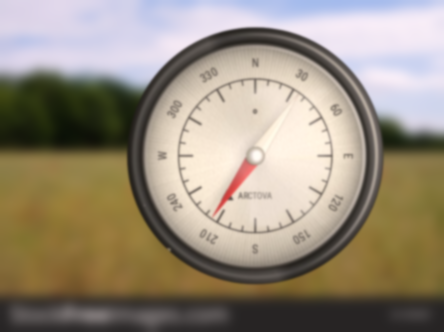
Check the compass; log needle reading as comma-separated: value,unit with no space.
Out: 215,°
